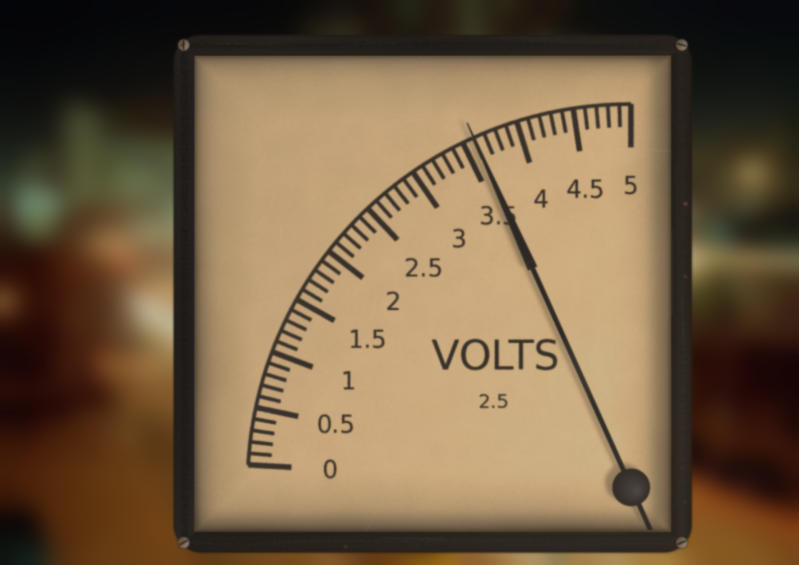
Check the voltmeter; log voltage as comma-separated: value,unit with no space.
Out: 3.6,V
